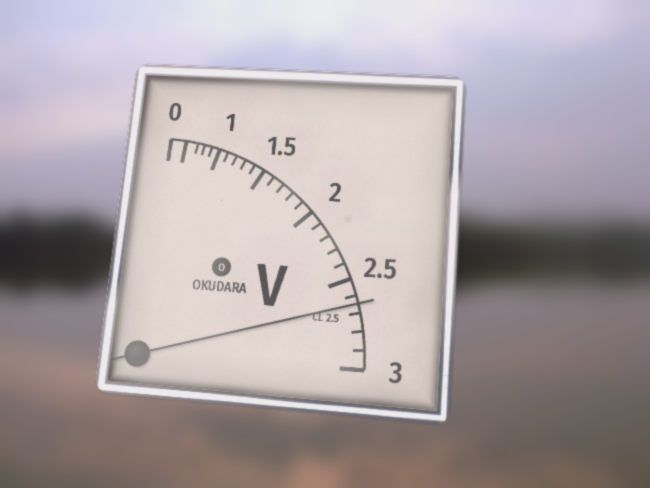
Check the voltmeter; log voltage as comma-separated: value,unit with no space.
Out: 2.65,V
